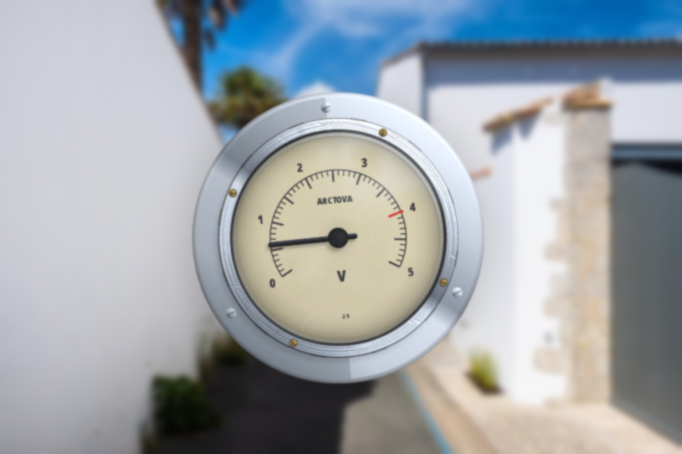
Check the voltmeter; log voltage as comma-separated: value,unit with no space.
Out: 0.6,V
